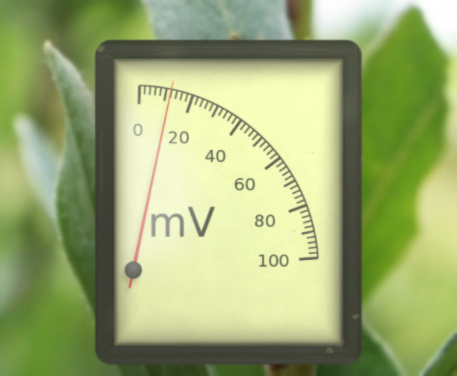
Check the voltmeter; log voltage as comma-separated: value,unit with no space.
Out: 12,mV
